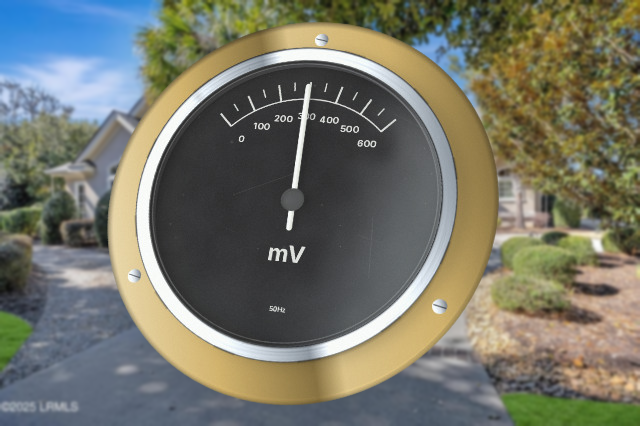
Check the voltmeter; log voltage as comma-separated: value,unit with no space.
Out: 300,mV
